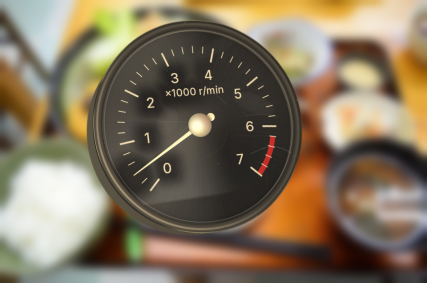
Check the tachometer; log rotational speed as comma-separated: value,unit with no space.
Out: 400,rpm
